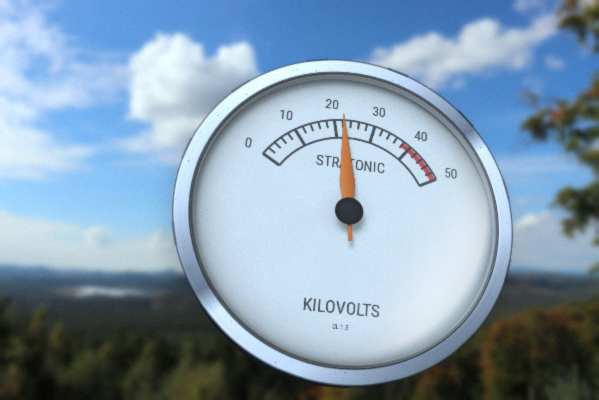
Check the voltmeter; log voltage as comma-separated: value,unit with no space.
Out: 22,kV
